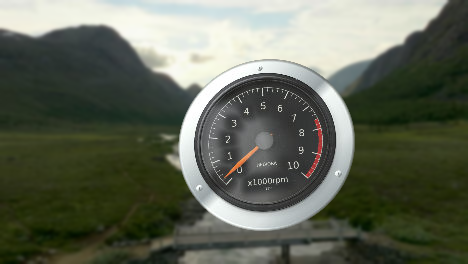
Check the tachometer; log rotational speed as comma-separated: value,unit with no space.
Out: 200,rpm
